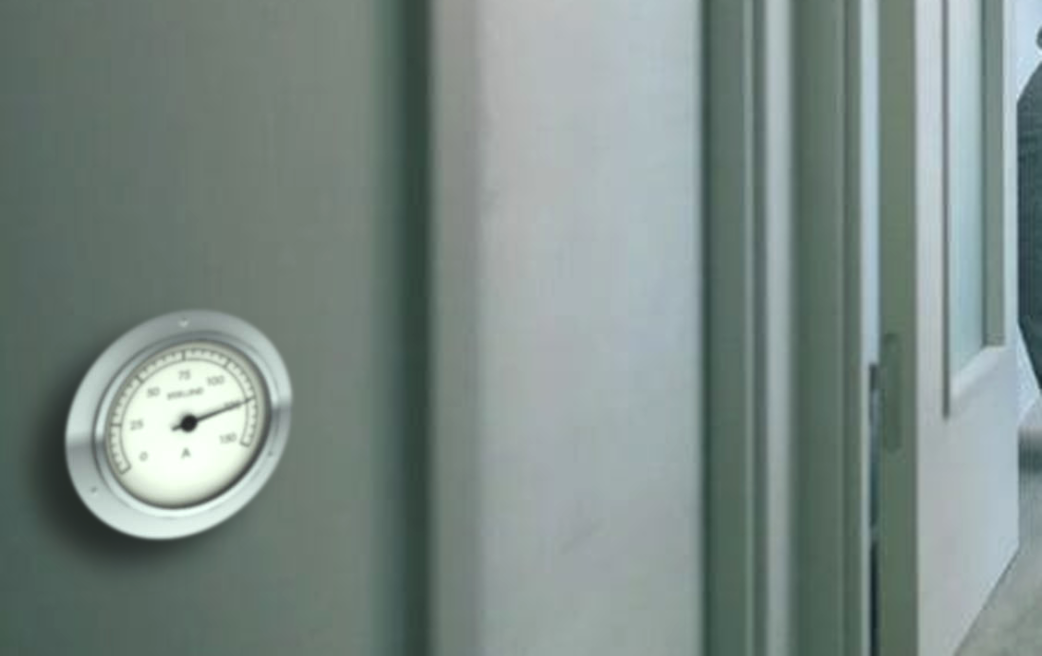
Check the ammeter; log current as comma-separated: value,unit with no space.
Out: 125,A
